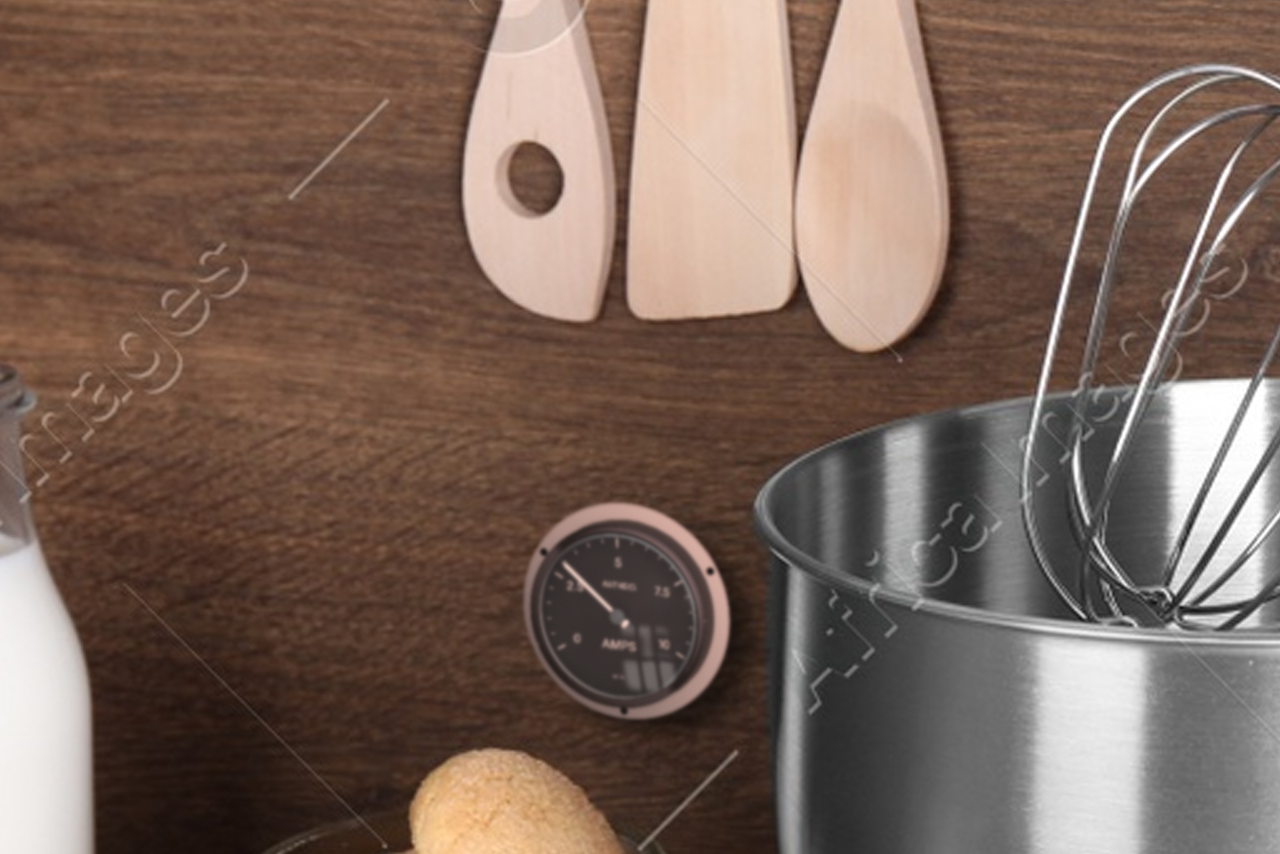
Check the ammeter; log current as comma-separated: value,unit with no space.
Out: 3,A
